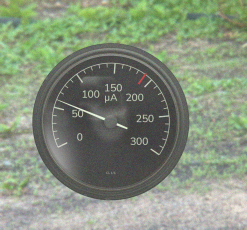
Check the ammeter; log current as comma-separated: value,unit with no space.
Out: 60,µA
